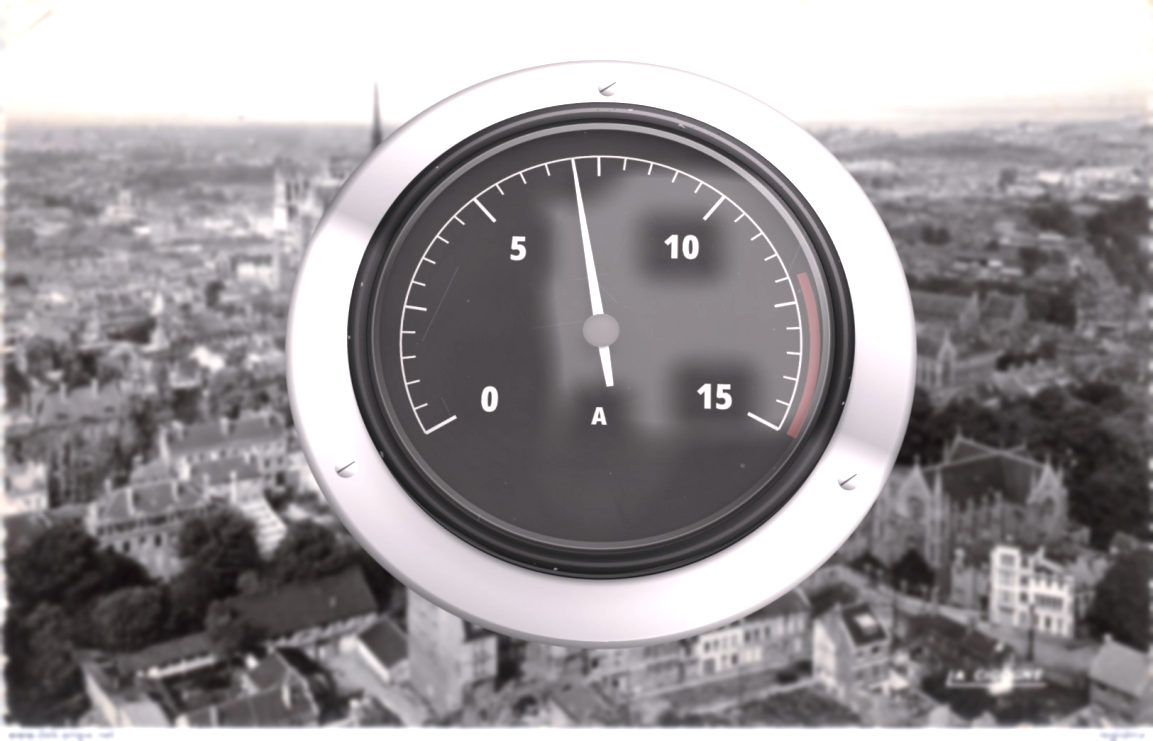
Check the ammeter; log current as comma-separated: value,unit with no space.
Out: 7,A
